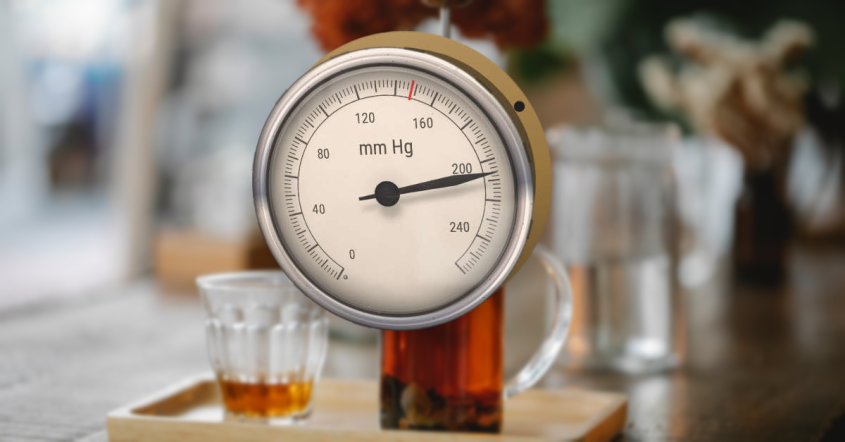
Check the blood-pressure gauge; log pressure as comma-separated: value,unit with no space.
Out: 206,mmHg
